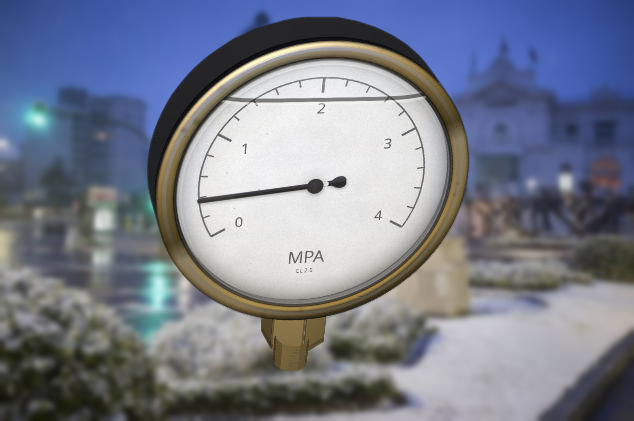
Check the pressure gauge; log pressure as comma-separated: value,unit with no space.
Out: 0.4,MPa
